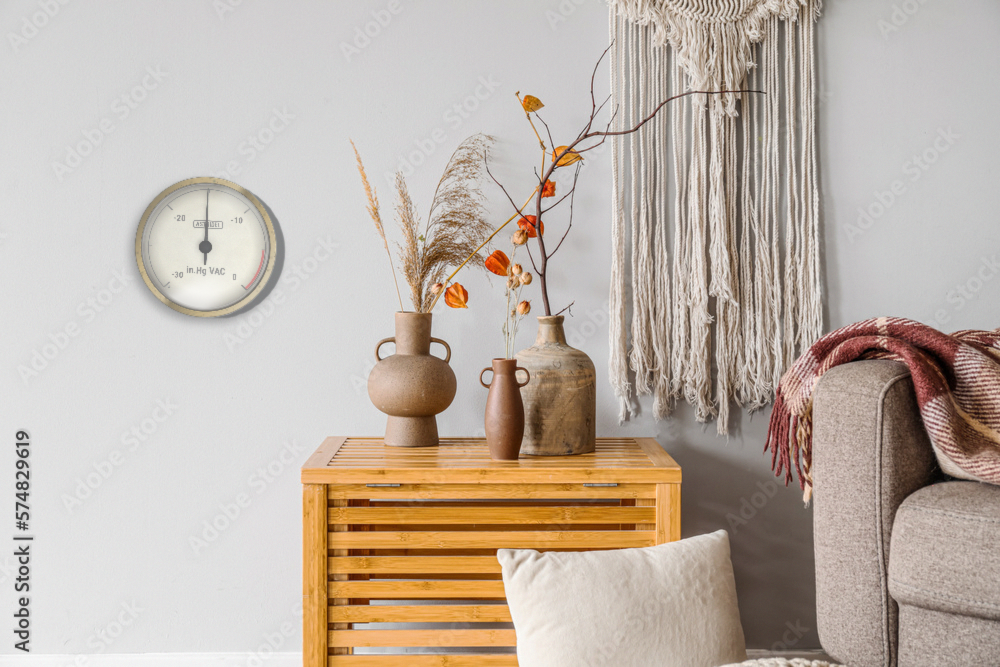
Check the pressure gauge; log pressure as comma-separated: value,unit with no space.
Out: -15,inHg
